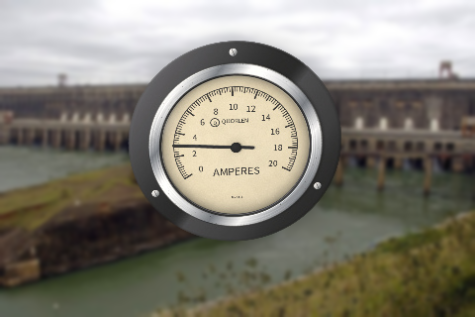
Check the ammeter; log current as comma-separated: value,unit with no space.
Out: 3,A
